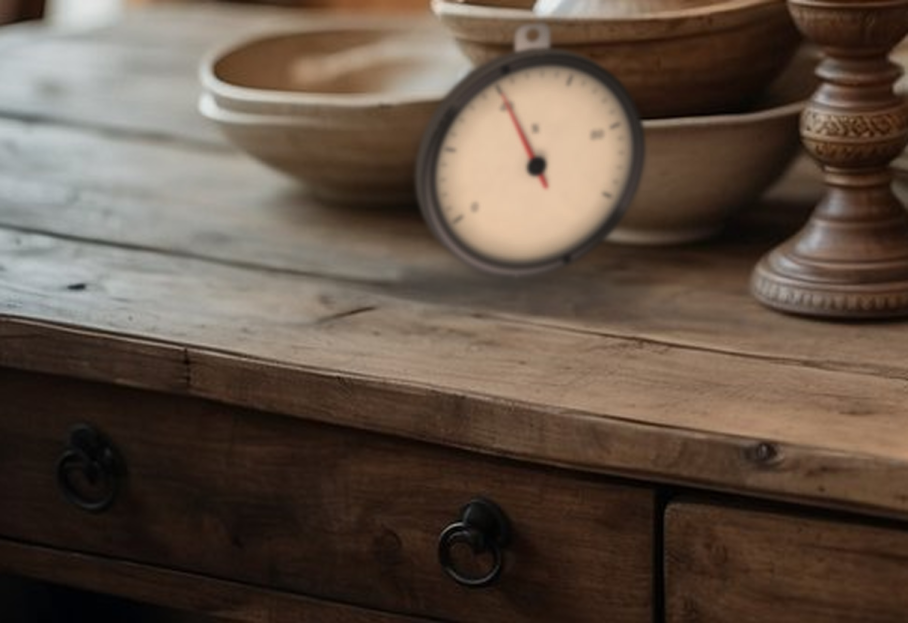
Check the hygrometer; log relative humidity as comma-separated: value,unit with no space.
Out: 40,%
